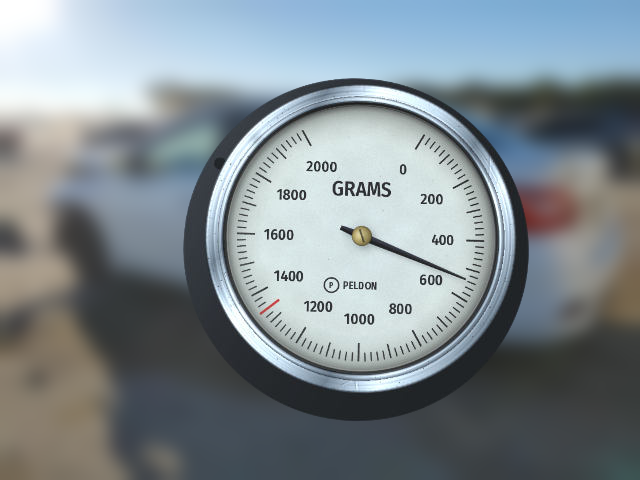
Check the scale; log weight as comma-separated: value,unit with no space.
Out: 540,g
